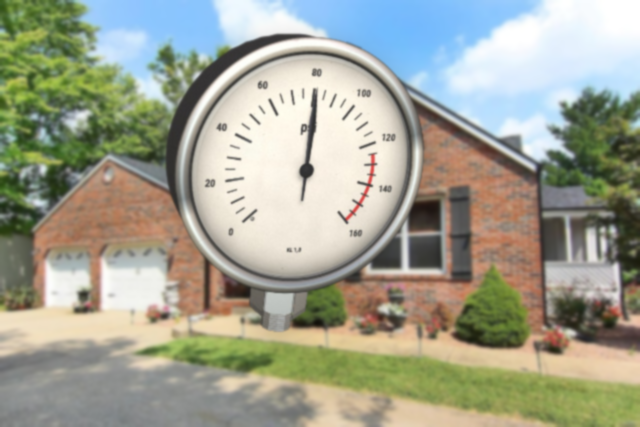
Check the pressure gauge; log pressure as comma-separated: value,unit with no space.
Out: 80,psi
